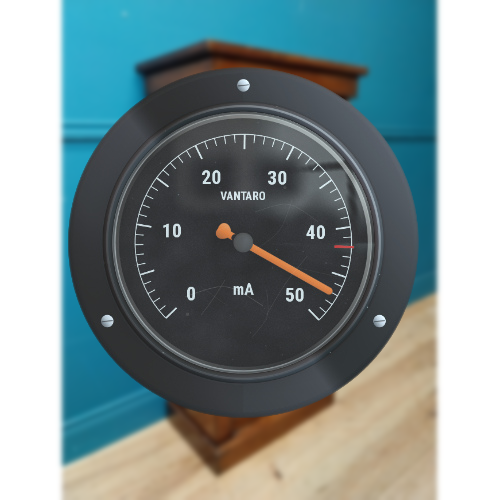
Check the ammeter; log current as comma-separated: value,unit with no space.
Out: 47,mA
